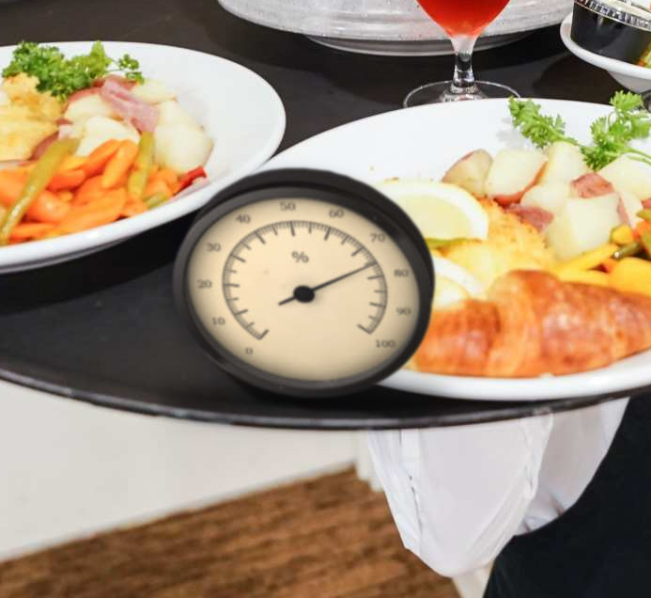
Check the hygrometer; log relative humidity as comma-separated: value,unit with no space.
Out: 75,%
